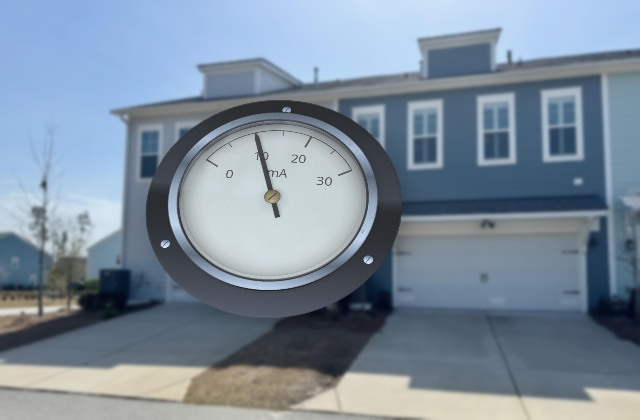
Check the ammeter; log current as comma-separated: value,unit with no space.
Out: 10,mA
